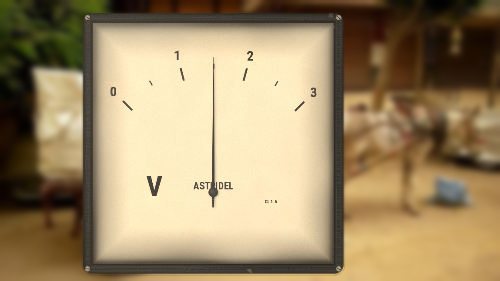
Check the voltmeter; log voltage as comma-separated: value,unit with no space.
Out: 1.5,V
